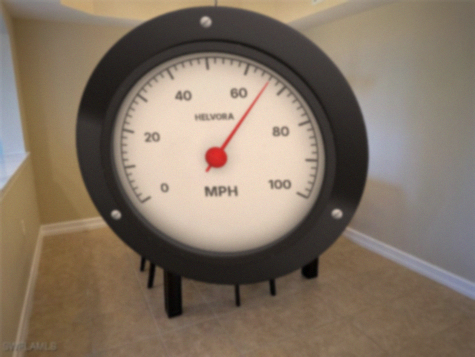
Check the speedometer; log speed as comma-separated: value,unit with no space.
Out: 66,mph
